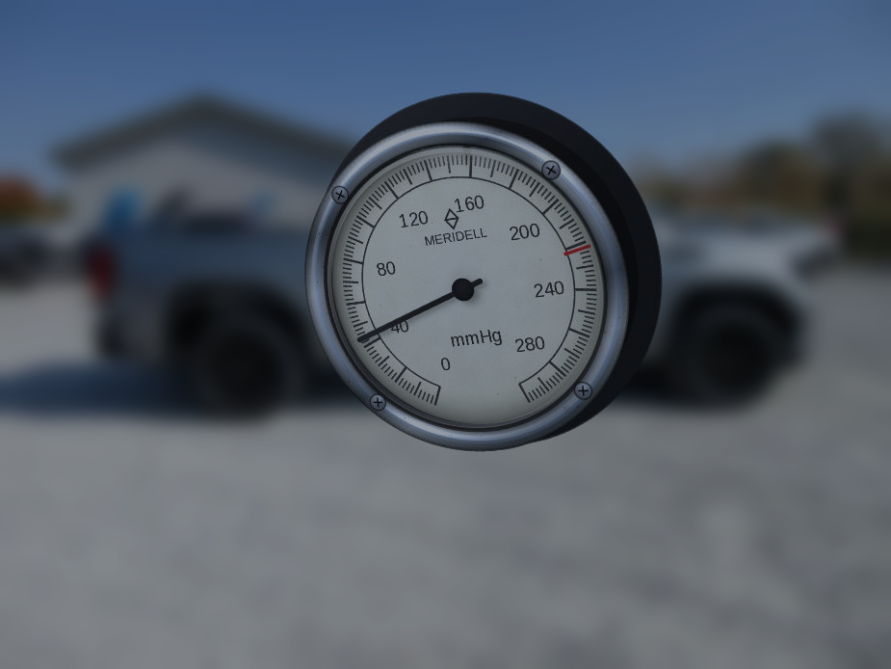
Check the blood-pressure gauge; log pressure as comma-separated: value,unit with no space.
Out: 44,mmHg
